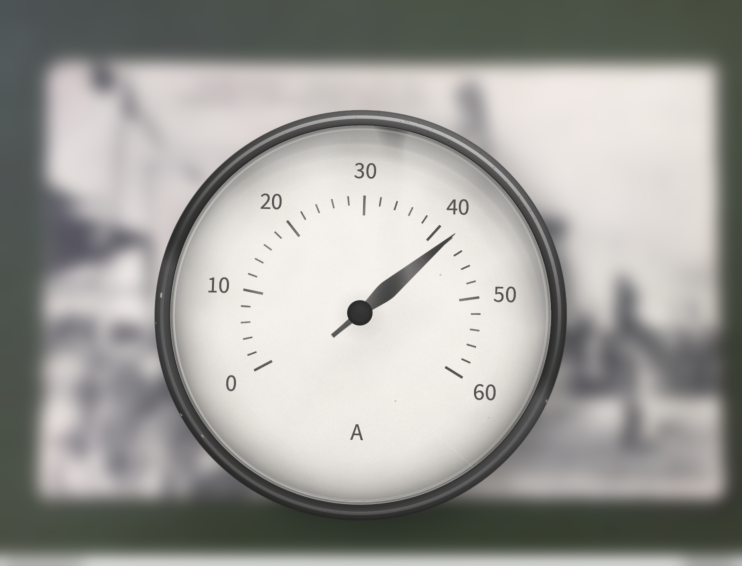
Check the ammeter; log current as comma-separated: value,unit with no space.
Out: 42,A
